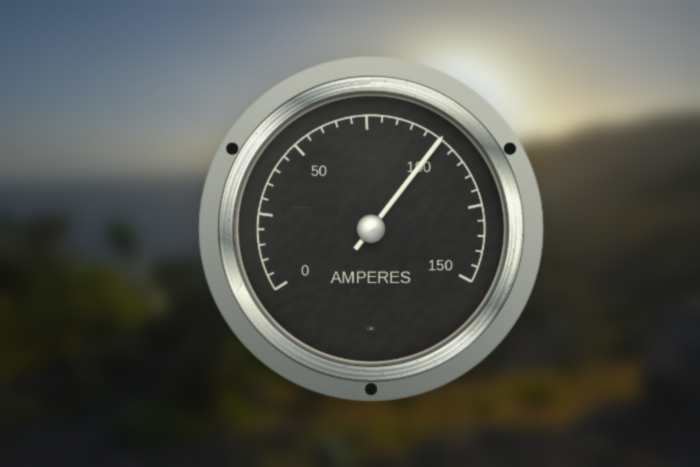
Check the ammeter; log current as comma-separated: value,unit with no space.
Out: 100,A
